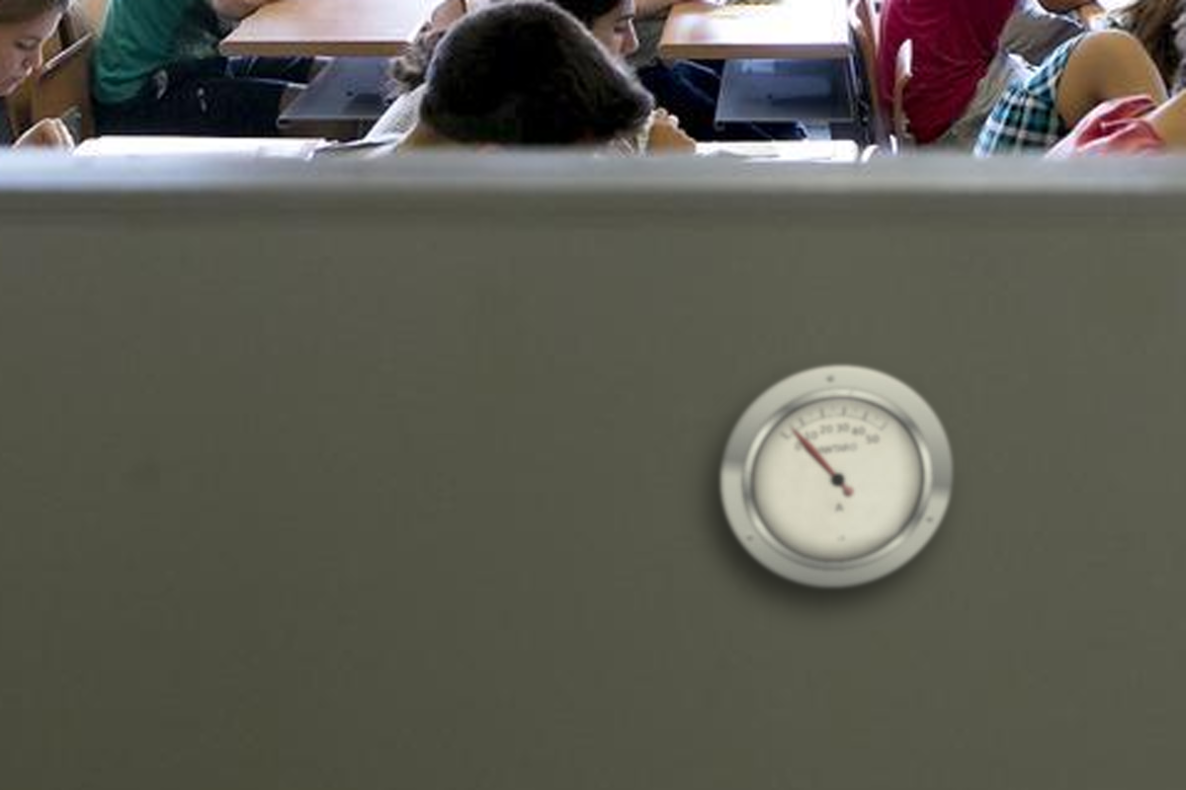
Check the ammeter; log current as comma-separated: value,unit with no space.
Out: 5,A
